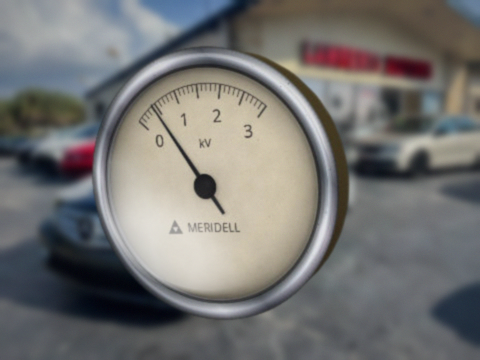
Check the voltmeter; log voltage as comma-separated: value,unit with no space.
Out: 0.5,kV
